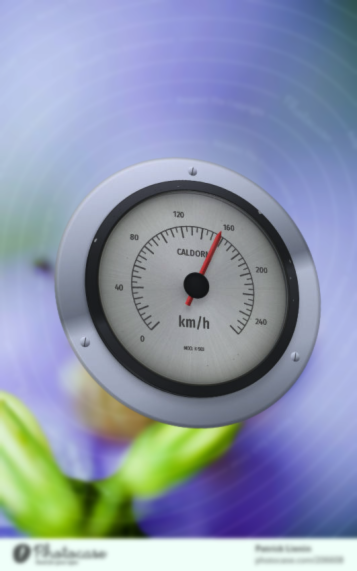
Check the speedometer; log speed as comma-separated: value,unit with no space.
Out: 155,km/h
